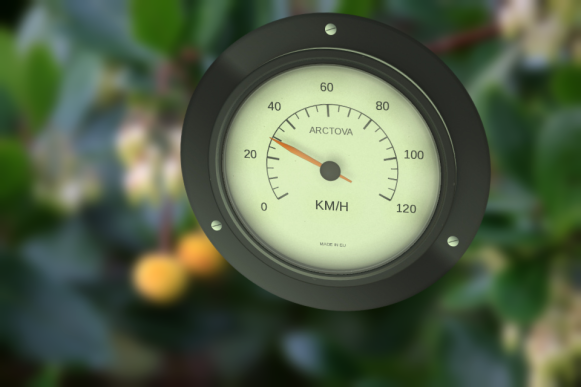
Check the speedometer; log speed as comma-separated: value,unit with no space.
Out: 30,km/h
